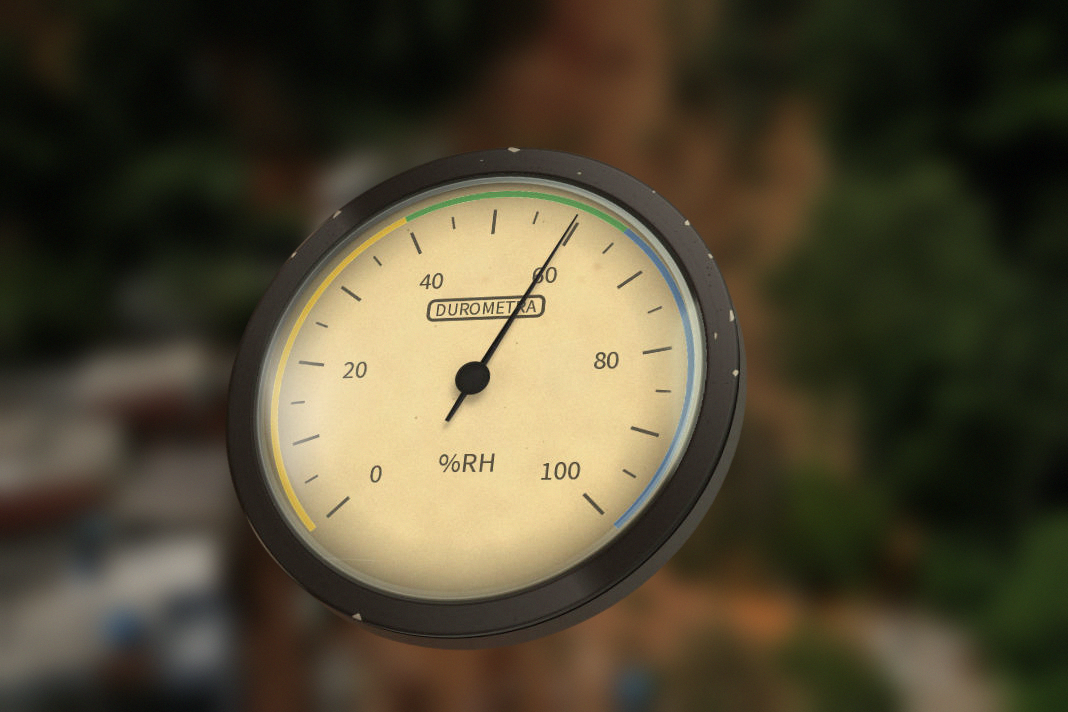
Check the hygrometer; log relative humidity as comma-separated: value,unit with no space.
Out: 60,%
